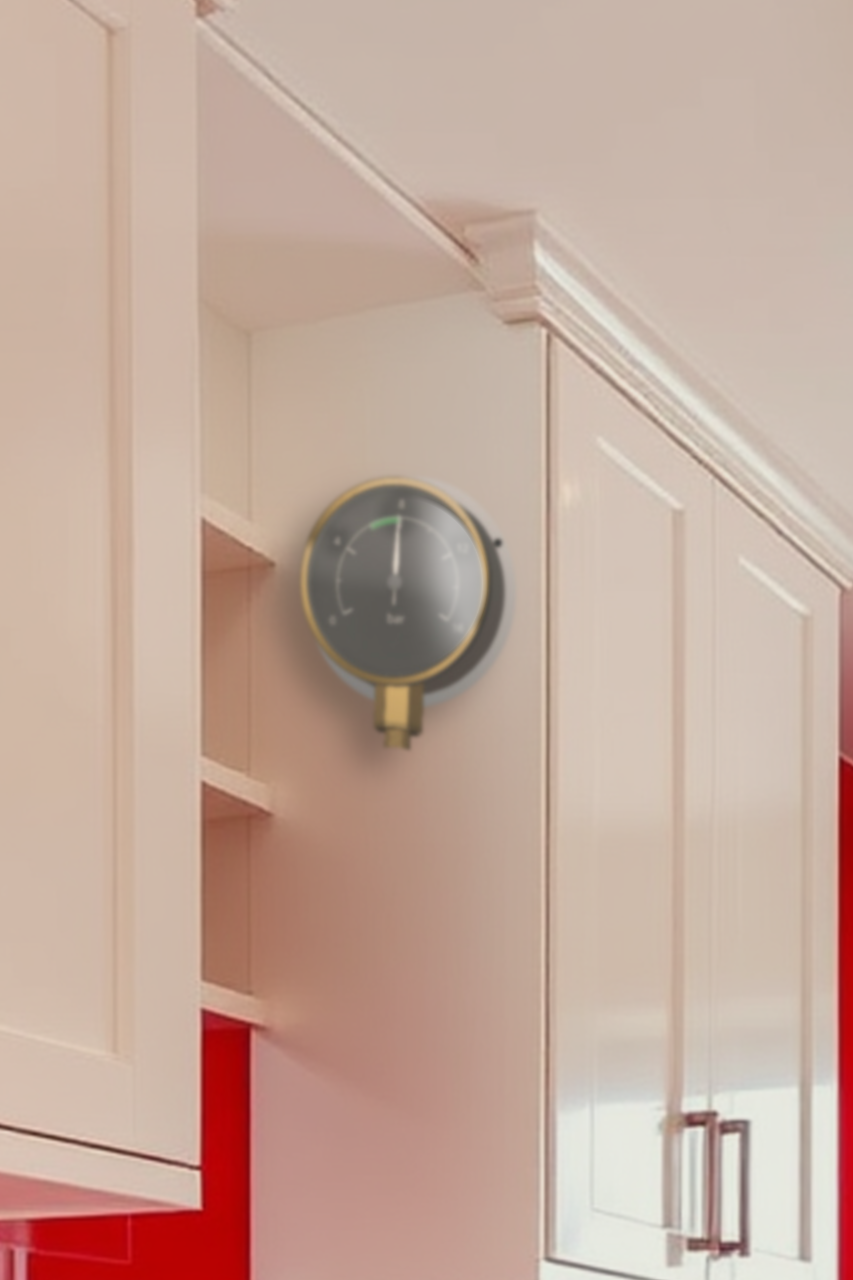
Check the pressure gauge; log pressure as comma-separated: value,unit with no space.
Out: 8,bar
